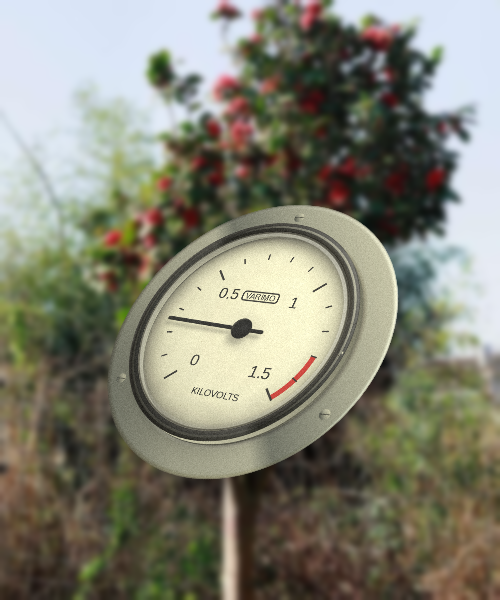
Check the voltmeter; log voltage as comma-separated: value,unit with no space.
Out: 0.25,kV
